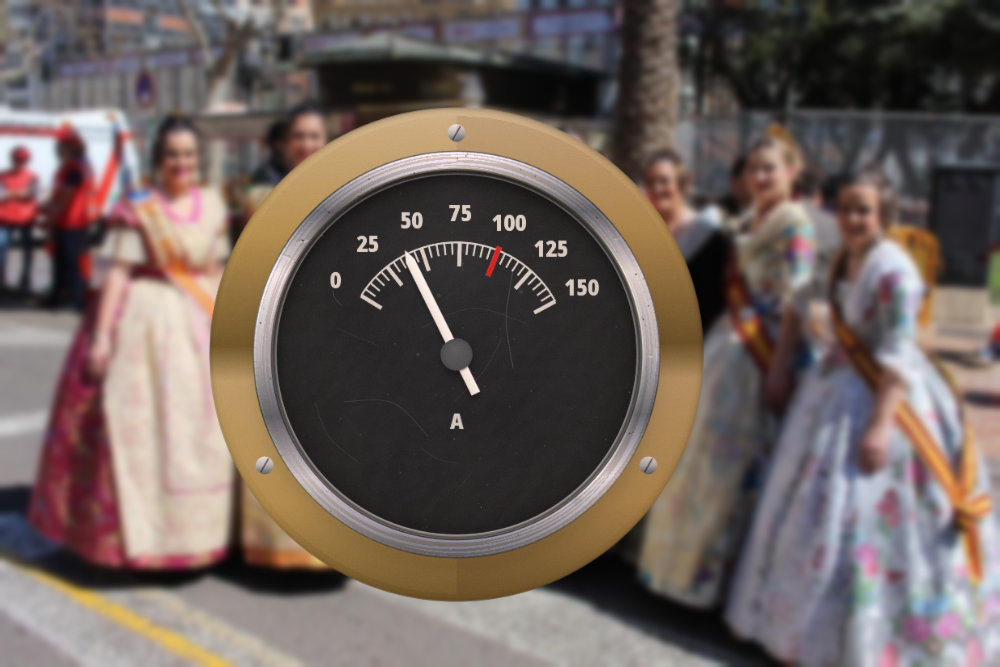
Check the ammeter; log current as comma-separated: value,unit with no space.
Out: 40,A
